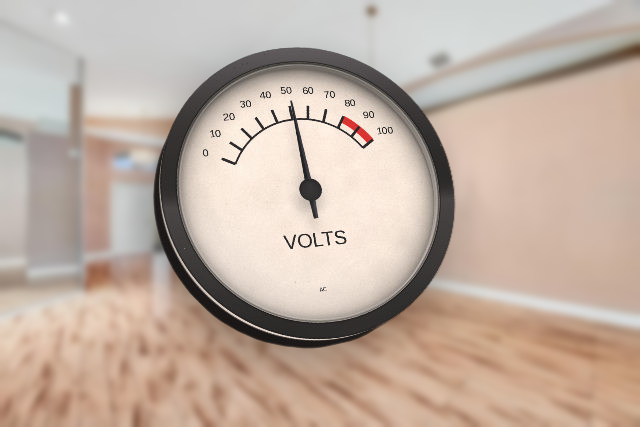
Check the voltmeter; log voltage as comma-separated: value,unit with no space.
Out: 50,V
